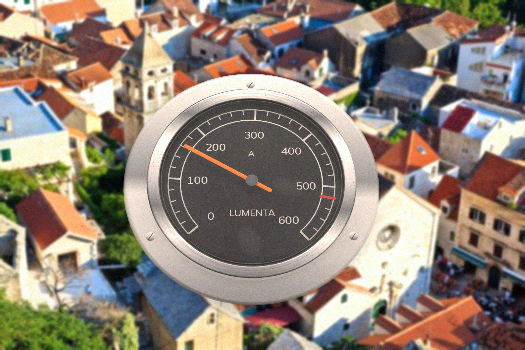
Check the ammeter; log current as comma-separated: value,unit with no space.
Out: 160,A
